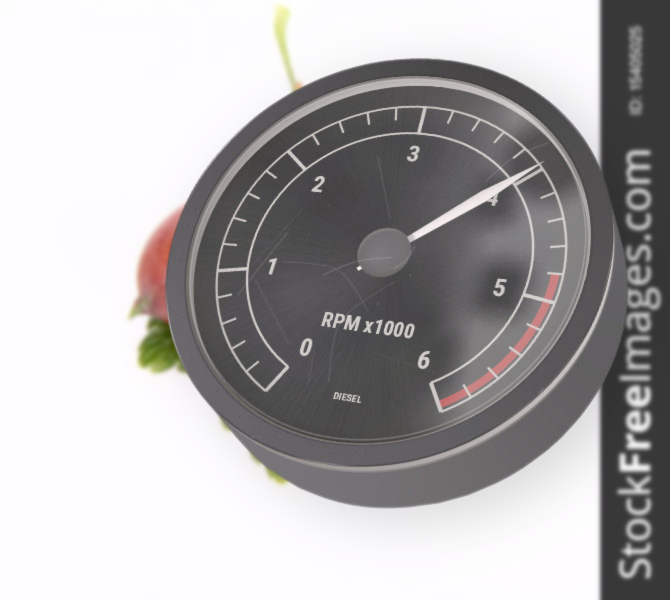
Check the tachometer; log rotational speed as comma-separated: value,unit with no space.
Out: 4000,rpm
